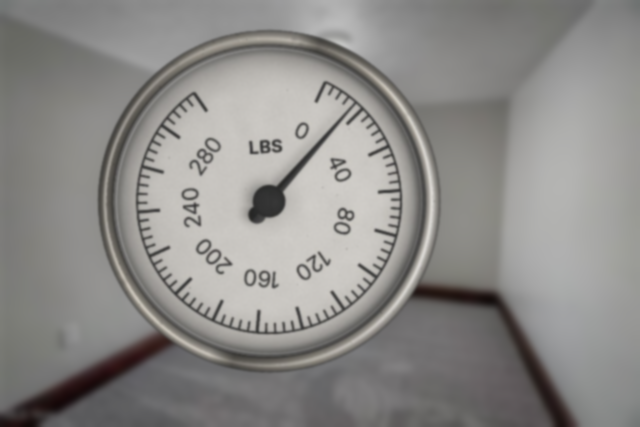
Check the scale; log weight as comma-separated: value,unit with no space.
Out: 16,lb
